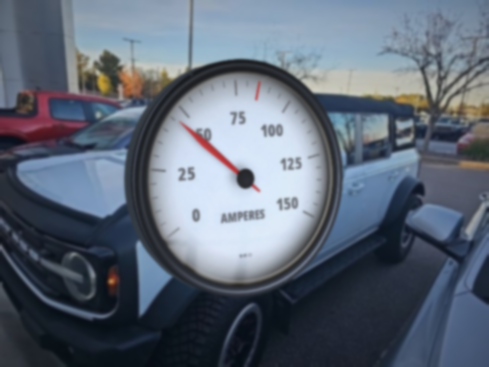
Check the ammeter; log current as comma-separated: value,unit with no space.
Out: 45,A
